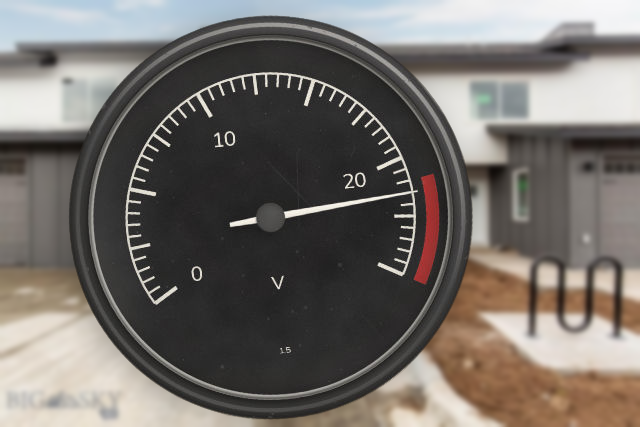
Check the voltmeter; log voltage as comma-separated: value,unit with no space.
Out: 21.5,V
